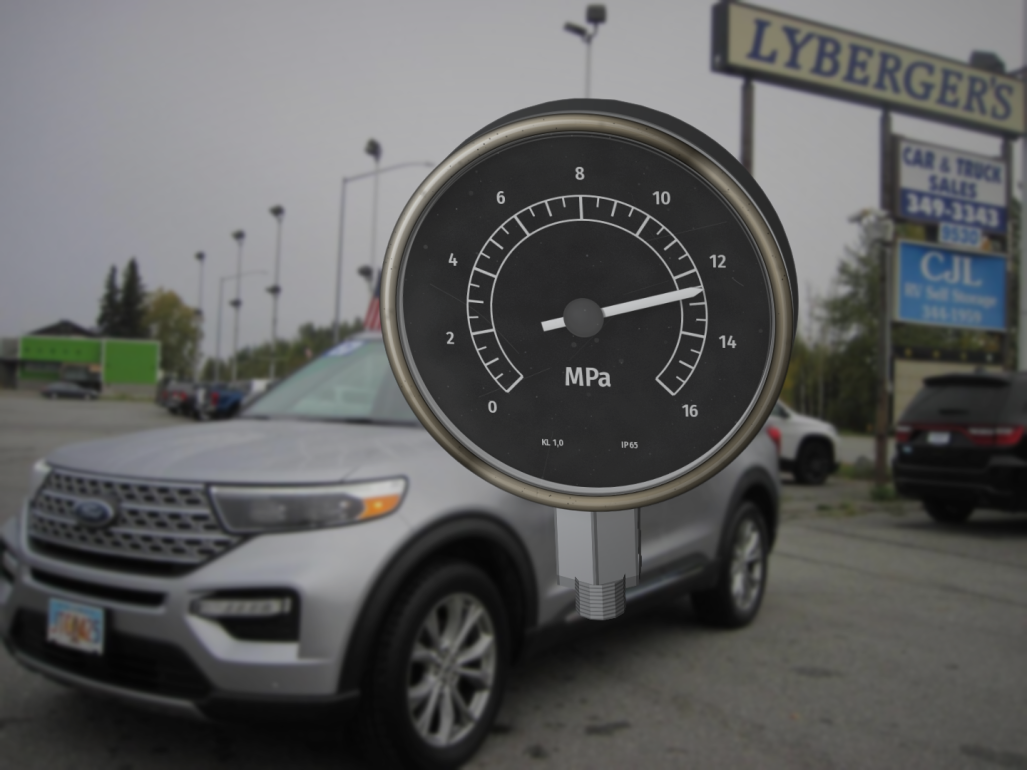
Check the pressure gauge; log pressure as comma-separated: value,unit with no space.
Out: 12.5,MPa
